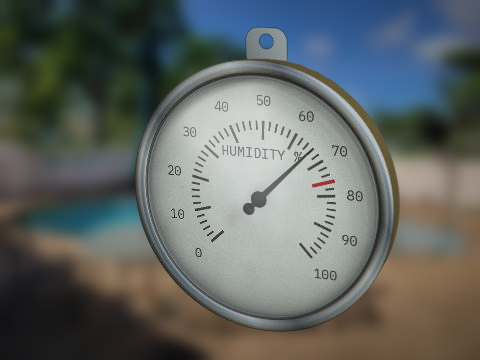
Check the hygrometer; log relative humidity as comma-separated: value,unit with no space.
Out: 66,%
